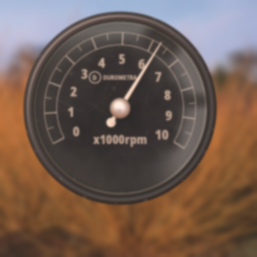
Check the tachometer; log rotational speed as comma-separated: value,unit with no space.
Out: 6250,rpm
